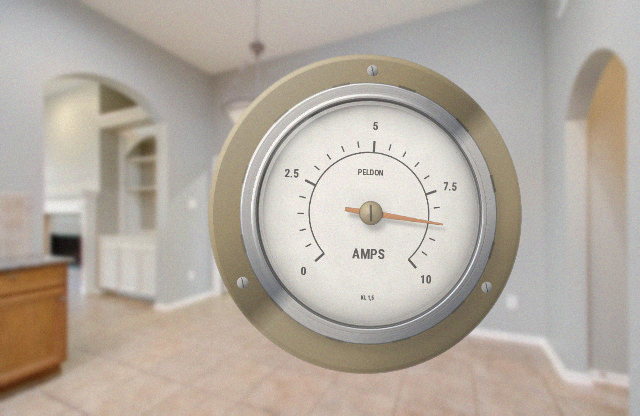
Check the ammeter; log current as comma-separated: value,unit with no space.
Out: 8.5,A
